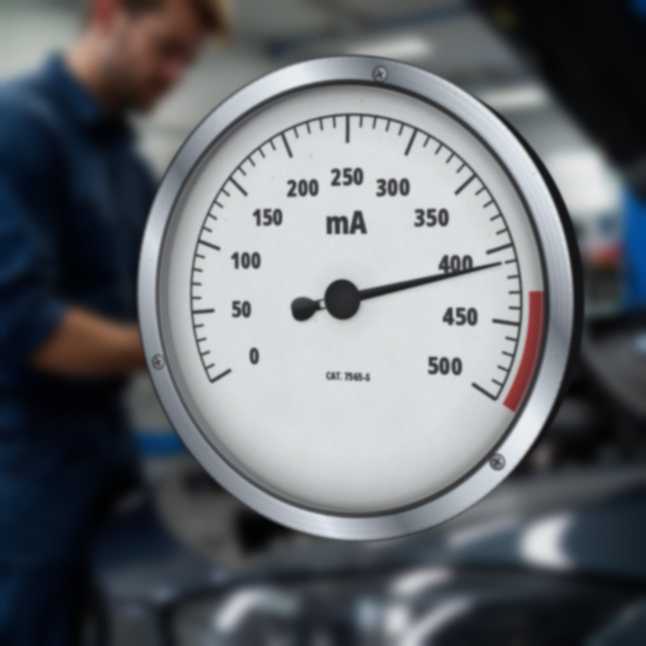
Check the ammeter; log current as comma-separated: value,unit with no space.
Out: 410,mA
